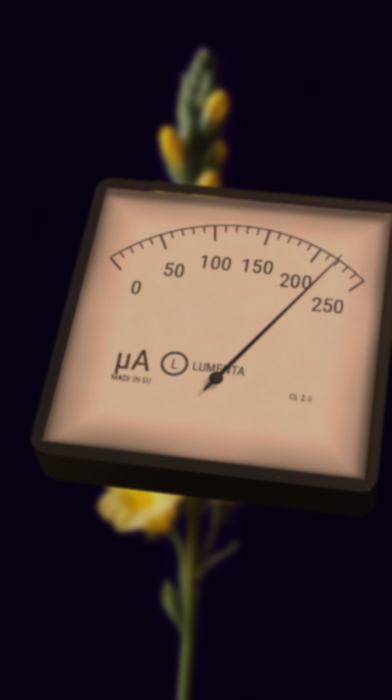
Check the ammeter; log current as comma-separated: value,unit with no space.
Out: 220,µA
